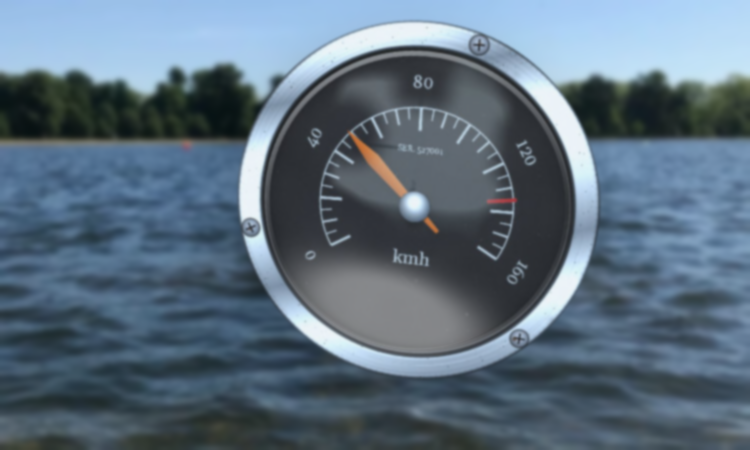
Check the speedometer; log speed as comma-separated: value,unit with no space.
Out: 50,km/h
